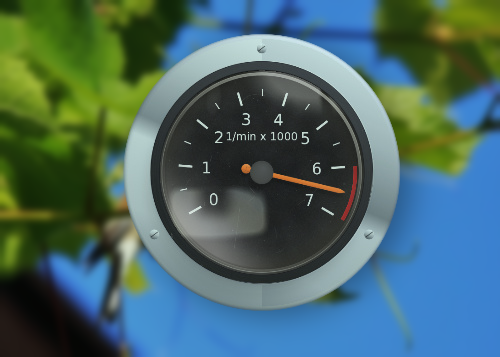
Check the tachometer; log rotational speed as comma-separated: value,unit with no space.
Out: 6500,rpm
